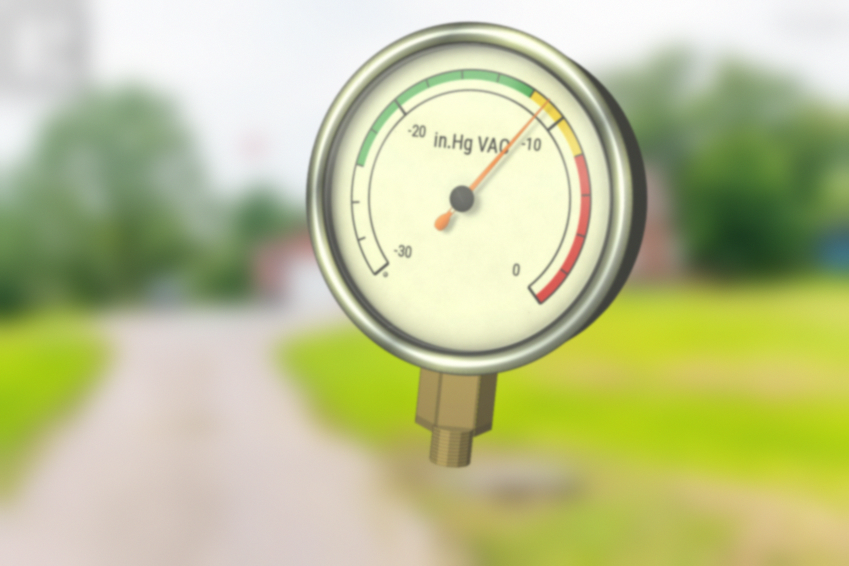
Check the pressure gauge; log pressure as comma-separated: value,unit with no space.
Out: -11,inHg
